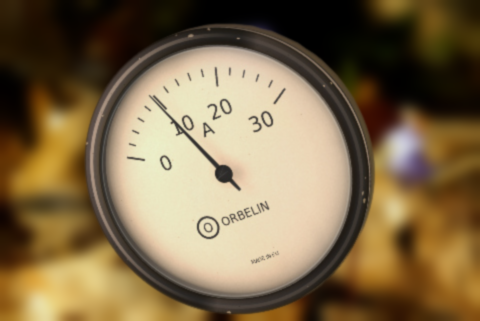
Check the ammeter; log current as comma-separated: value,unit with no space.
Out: 10,A
